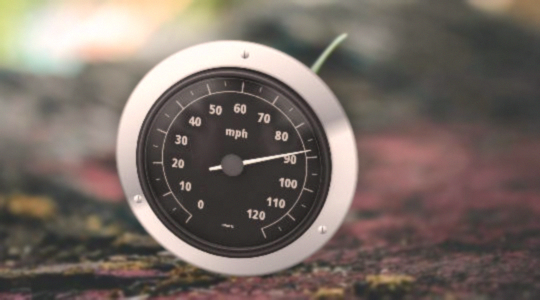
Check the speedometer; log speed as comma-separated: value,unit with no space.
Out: 87.5,mph
